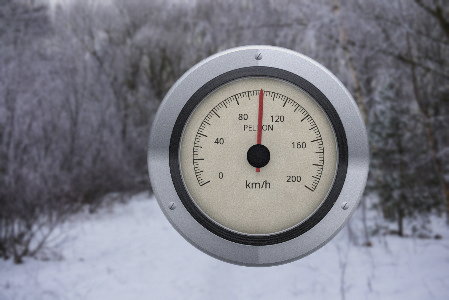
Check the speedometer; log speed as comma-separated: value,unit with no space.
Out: 100,km/h
